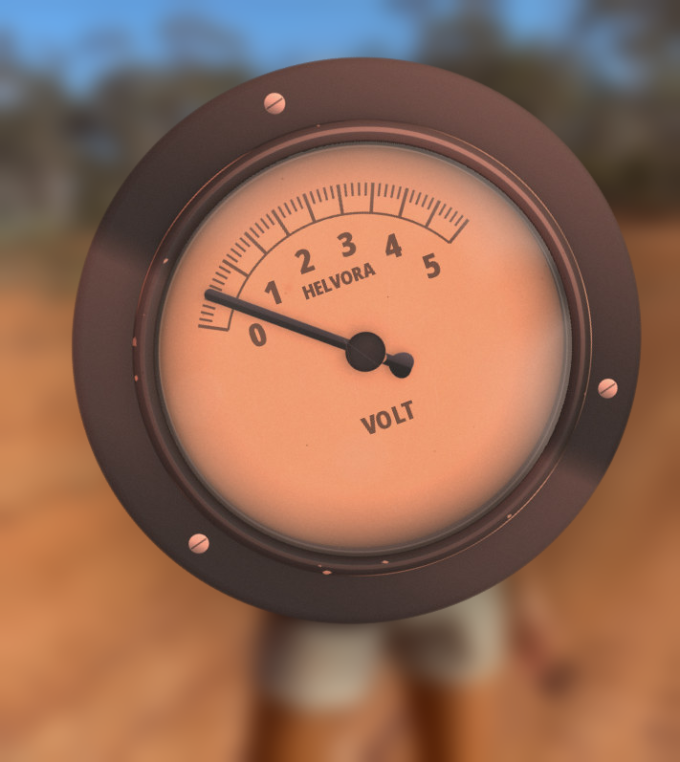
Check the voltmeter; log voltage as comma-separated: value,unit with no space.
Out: 0.5,V
